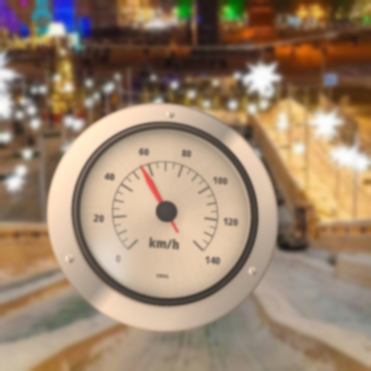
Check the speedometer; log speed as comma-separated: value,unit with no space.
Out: 55,km/h
